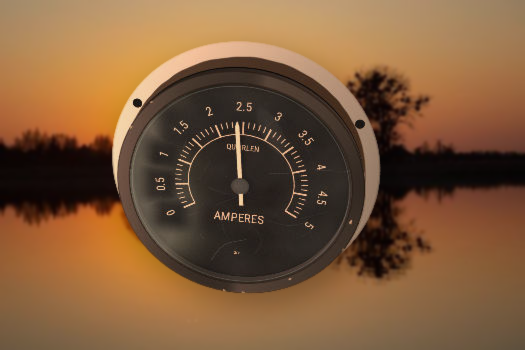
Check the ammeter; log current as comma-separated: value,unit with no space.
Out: 2.4,A
